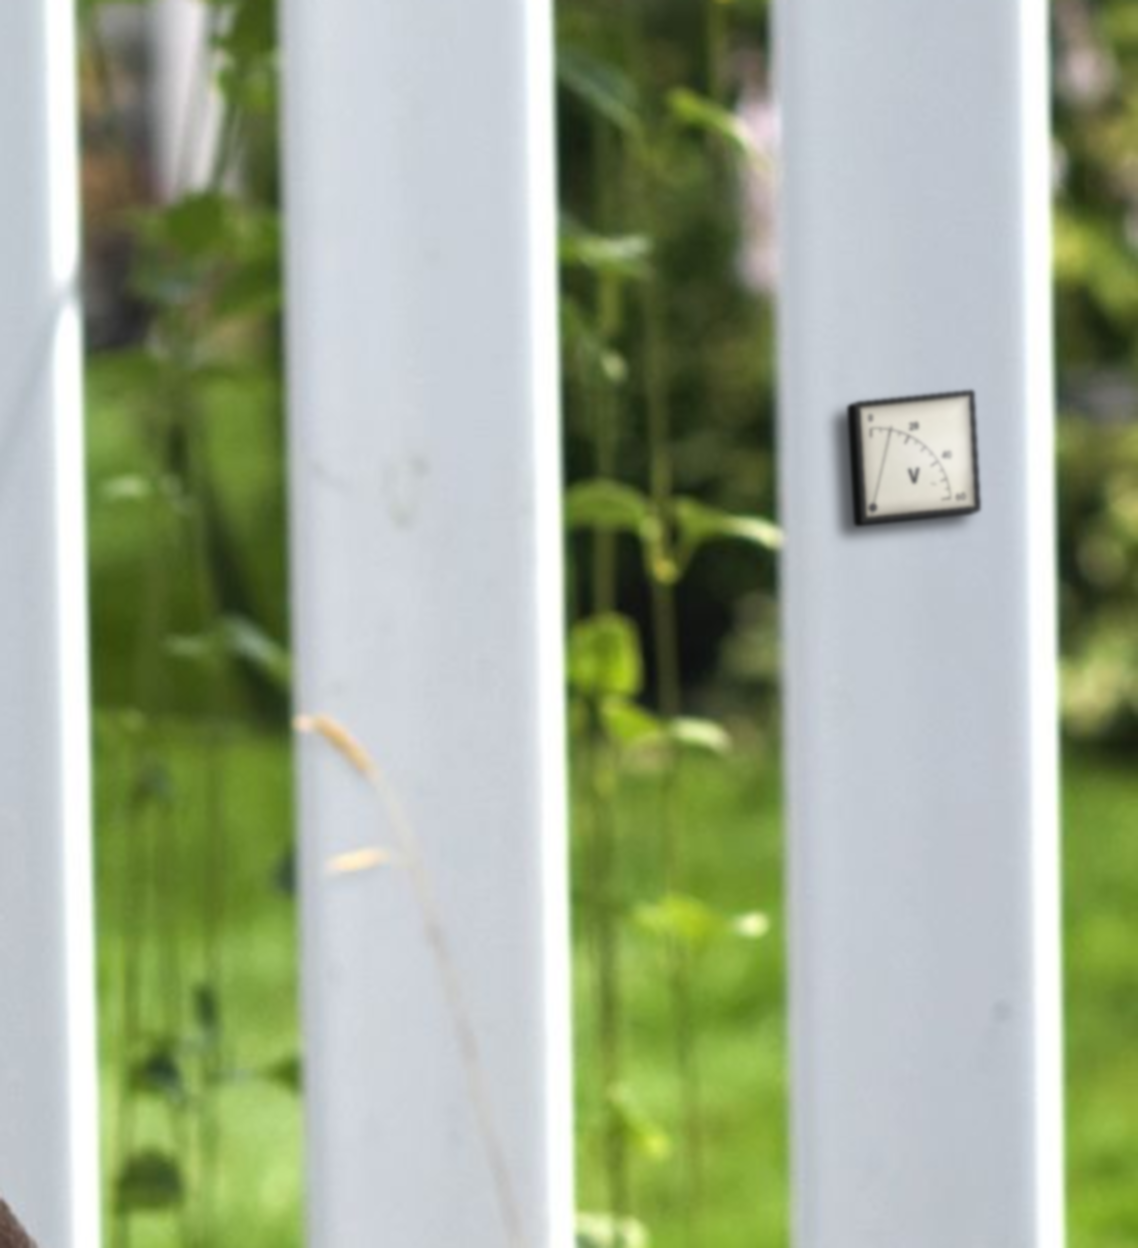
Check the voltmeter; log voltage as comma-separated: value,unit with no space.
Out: 10,V
